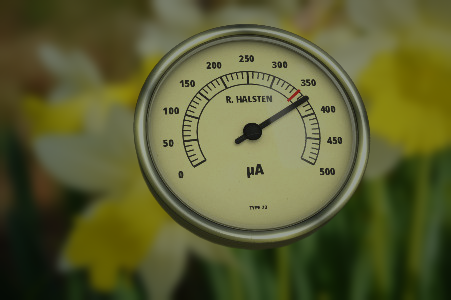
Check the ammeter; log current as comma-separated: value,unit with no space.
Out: 370,µA
